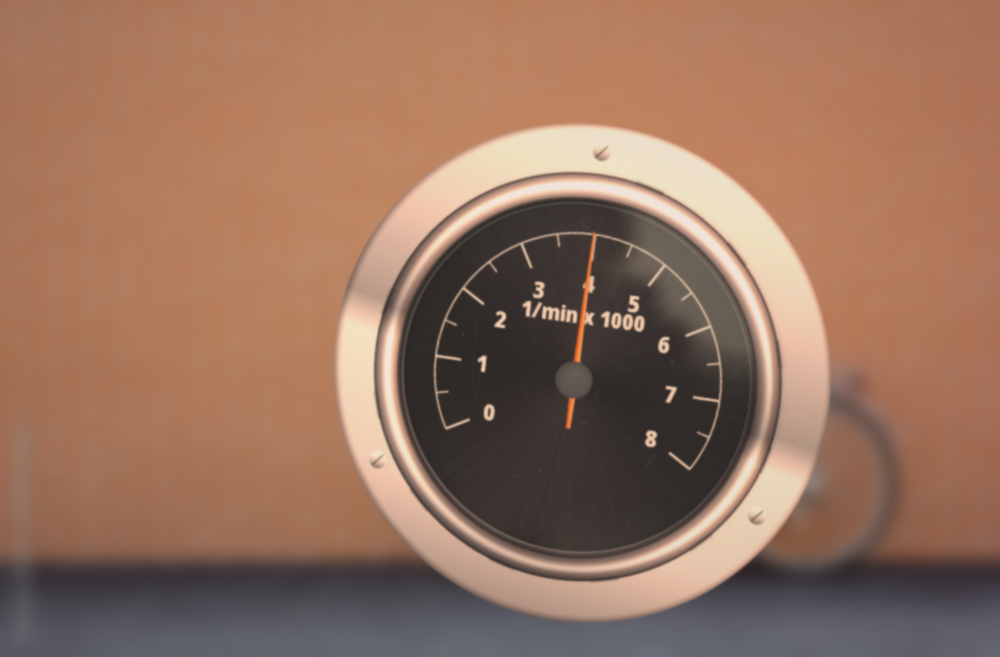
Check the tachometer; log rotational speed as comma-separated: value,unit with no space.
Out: 4000,rpm
